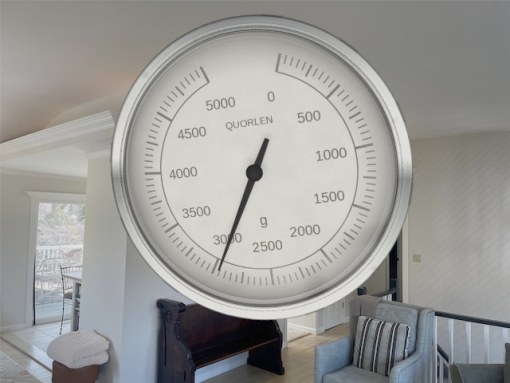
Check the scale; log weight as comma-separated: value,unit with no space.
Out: 2950,g
